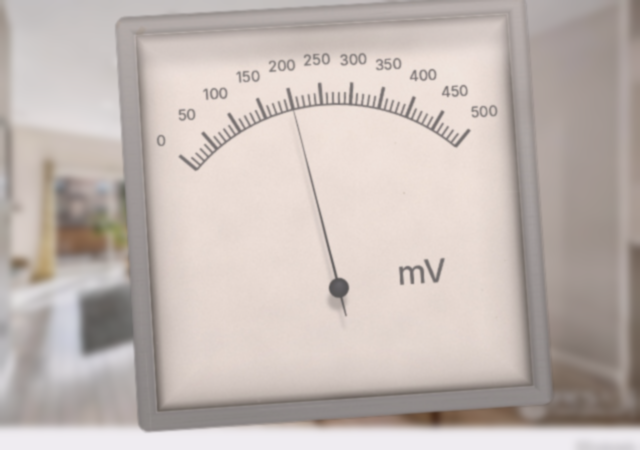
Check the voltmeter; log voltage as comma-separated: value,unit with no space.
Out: 200,mV
